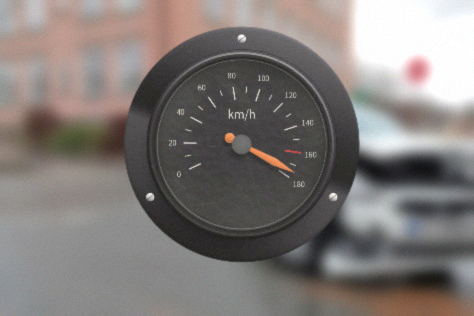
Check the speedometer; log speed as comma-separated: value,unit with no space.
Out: 175,km/h
